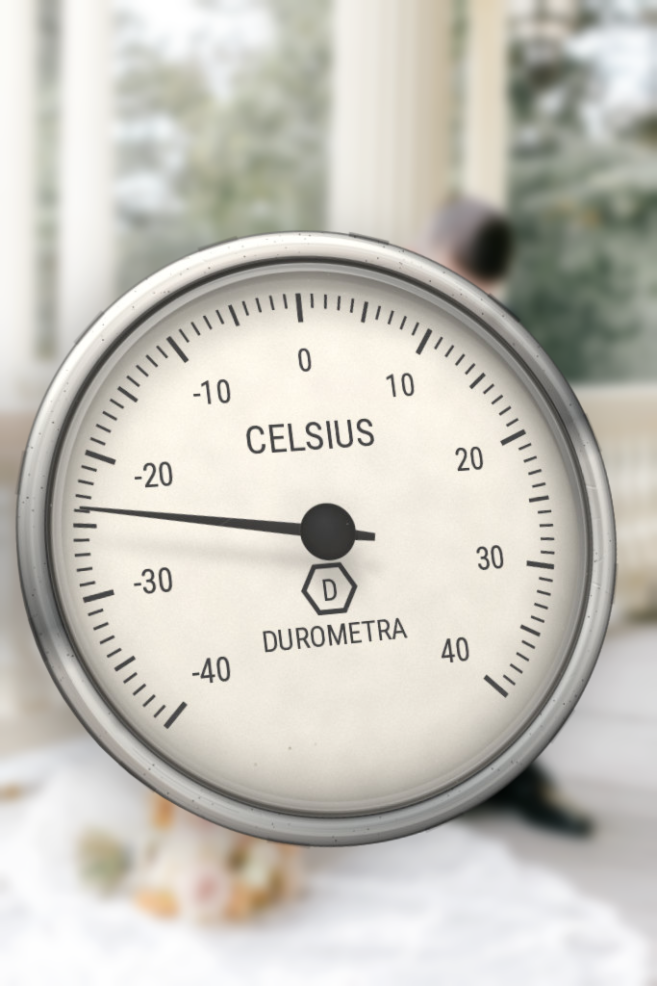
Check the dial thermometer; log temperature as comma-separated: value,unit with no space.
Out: -24,°C
